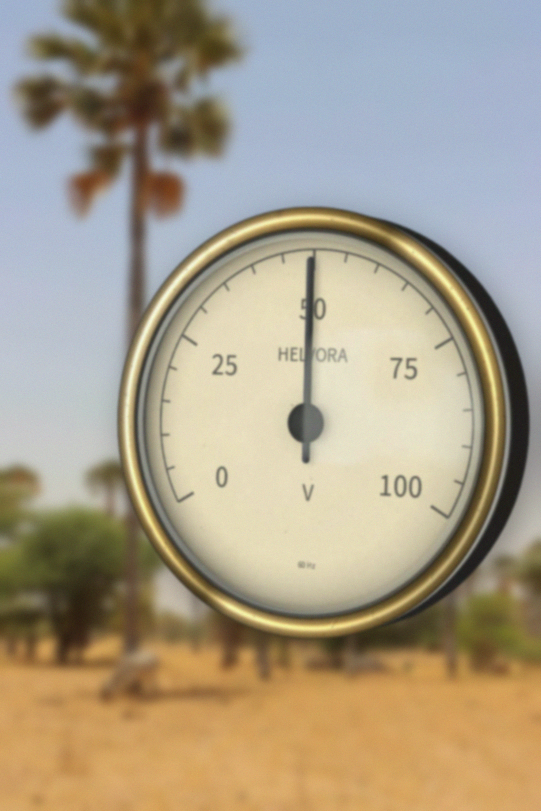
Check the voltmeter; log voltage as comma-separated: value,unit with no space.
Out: 50,V
